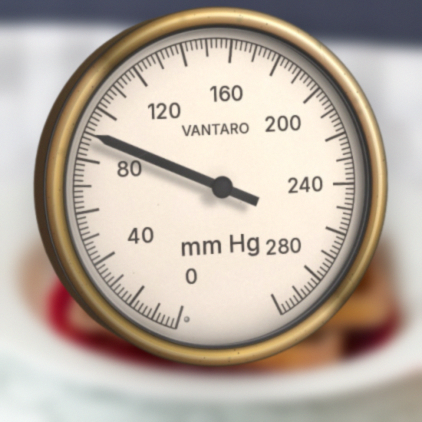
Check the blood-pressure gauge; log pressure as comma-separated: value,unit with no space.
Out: 90,mmHg
